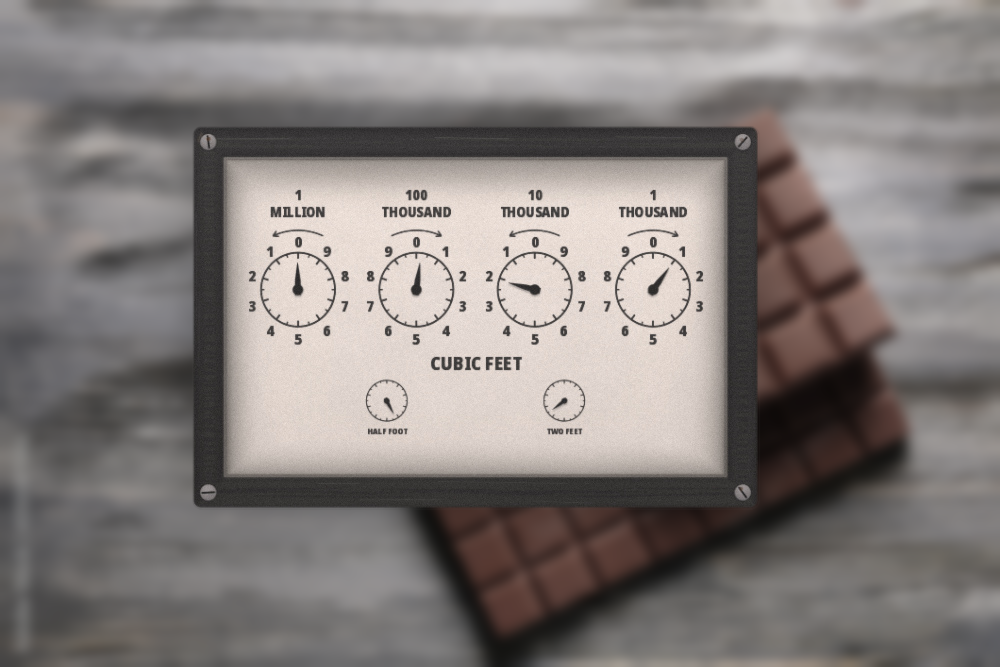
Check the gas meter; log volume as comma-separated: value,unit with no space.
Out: 2100,ft³
